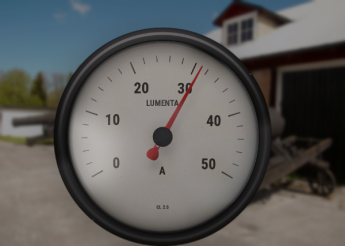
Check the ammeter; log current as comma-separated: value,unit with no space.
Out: 31,A
